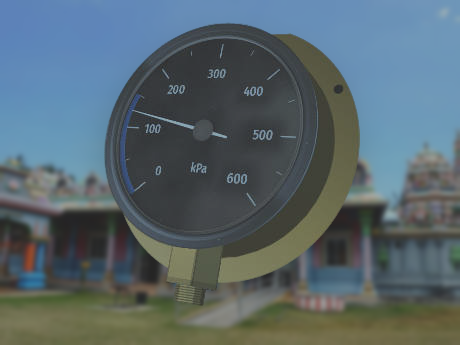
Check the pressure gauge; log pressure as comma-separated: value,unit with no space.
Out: 125,kPa
